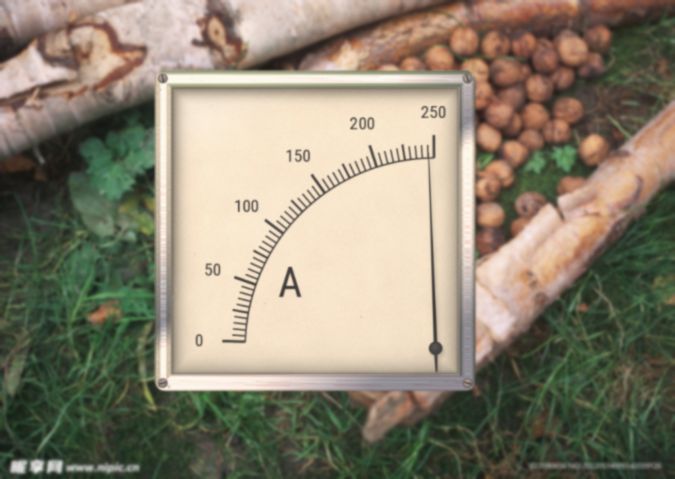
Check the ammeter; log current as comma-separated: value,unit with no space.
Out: 245,A
